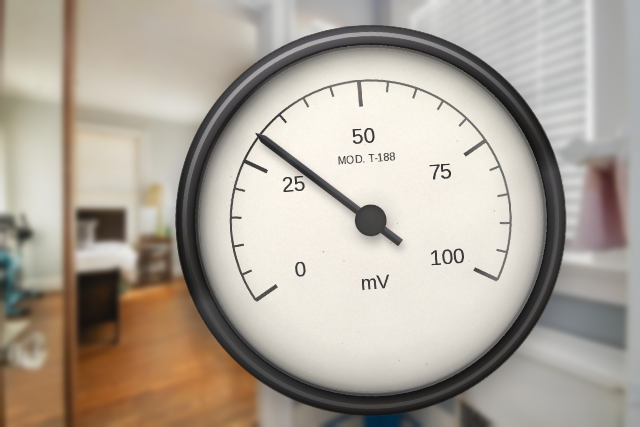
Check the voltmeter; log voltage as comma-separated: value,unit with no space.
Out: 30,mV
